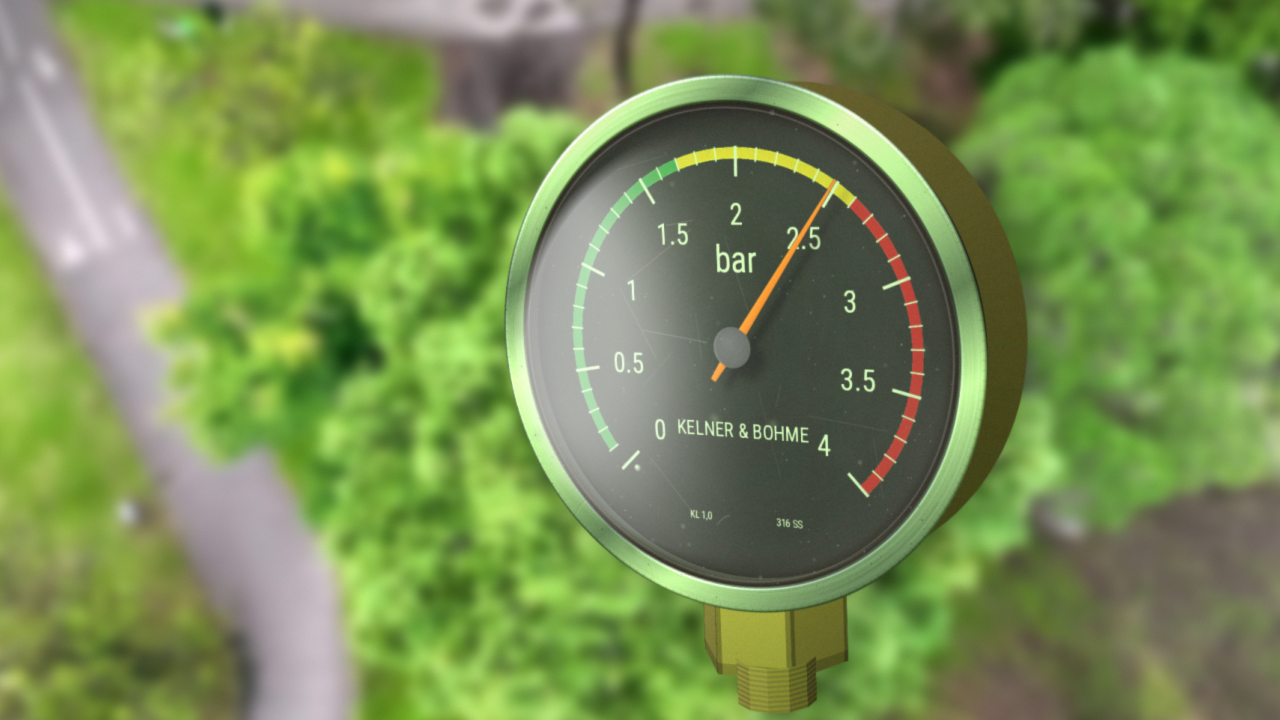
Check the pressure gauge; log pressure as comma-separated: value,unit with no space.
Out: 2.5,bar
